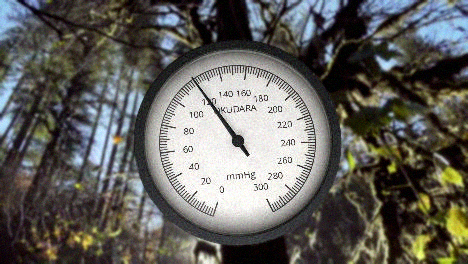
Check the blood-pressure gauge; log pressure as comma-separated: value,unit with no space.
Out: 120,mmHg
